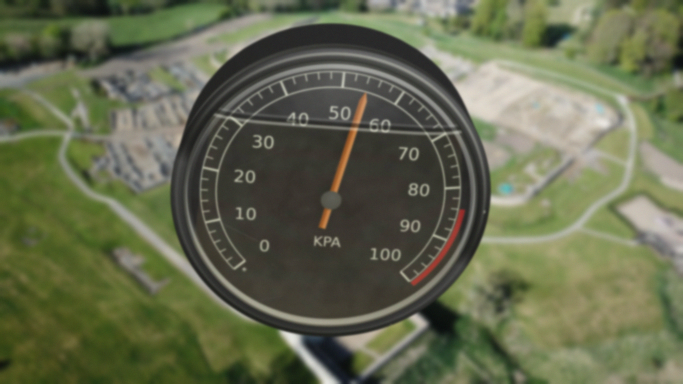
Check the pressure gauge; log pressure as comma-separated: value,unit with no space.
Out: 54,kPa
